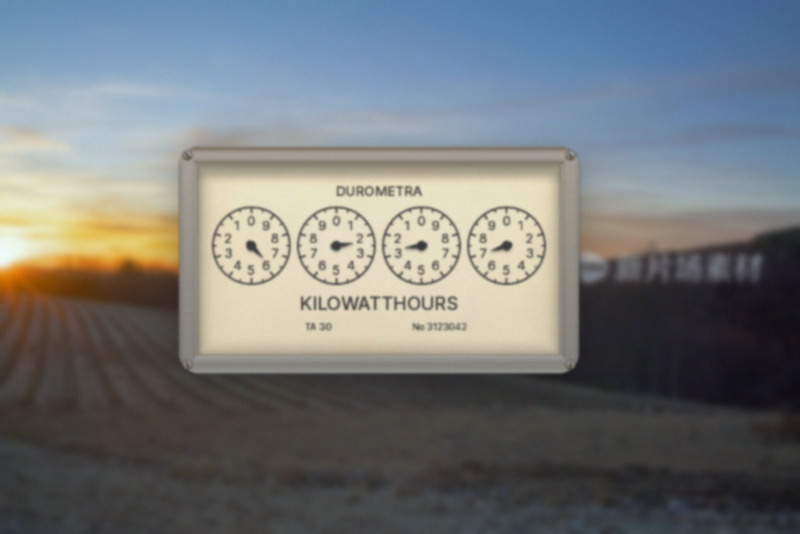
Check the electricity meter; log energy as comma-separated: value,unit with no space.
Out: 6227,kWh
